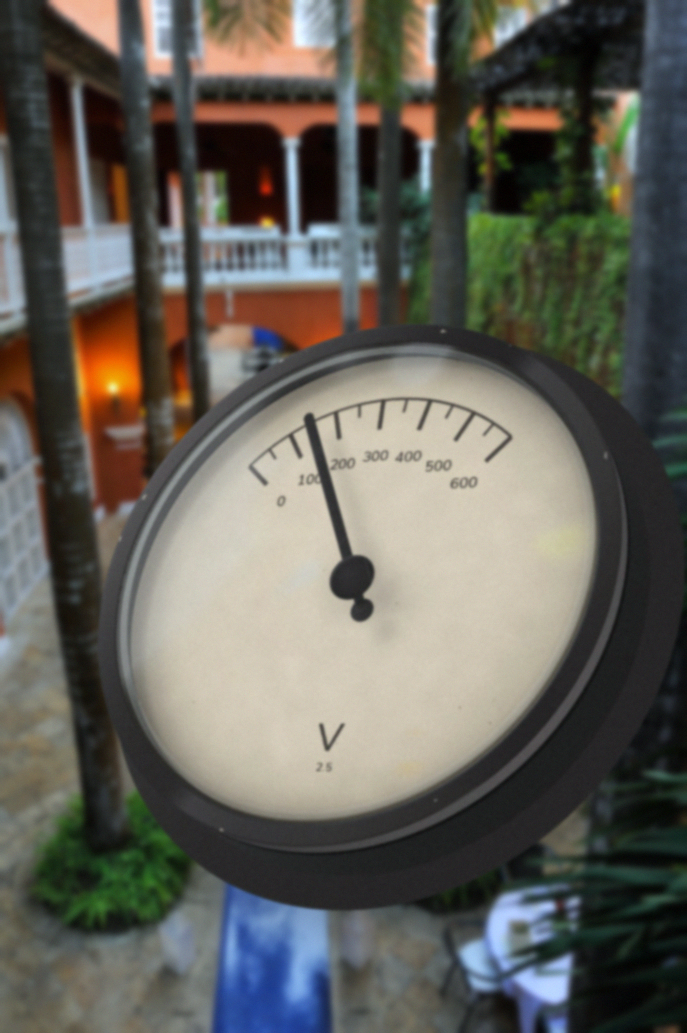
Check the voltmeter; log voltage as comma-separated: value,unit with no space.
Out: 150,V
